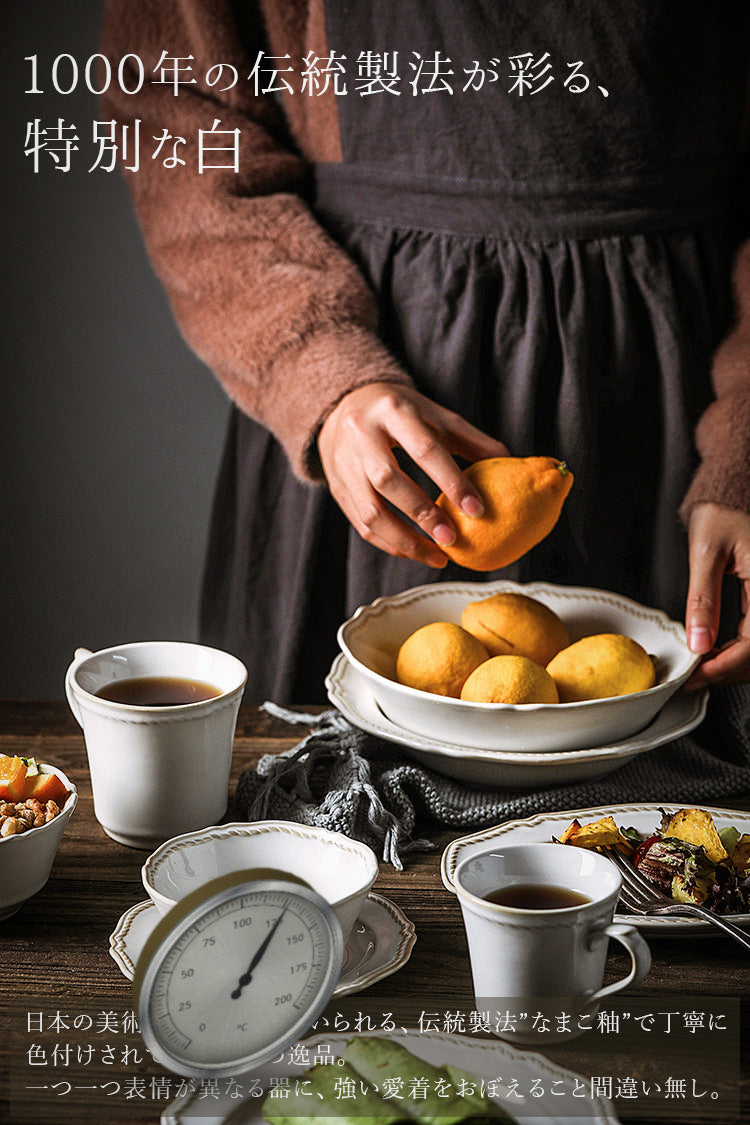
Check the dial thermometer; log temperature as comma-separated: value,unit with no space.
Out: 125,°C
